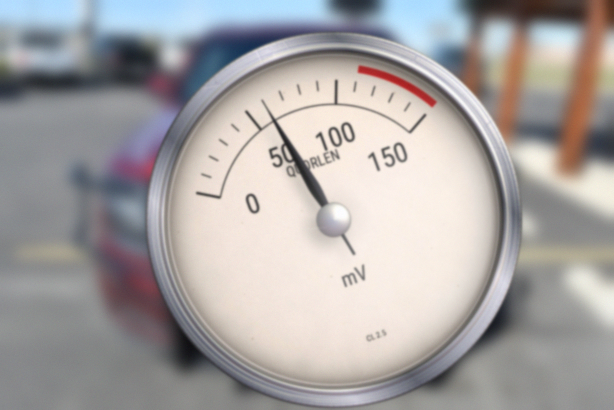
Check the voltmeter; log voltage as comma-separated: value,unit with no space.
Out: 60,mV
